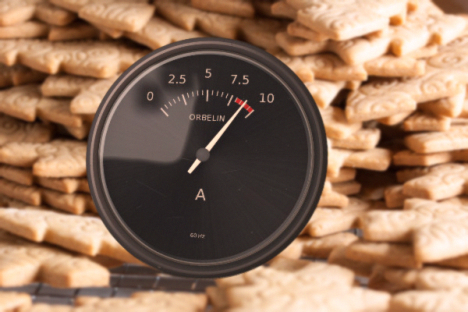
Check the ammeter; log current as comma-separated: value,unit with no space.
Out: 9,A
